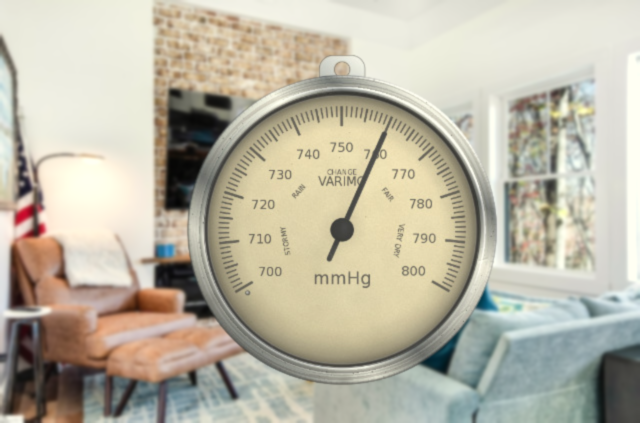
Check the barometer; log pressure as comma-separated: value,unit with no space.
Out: 760,mmHg
